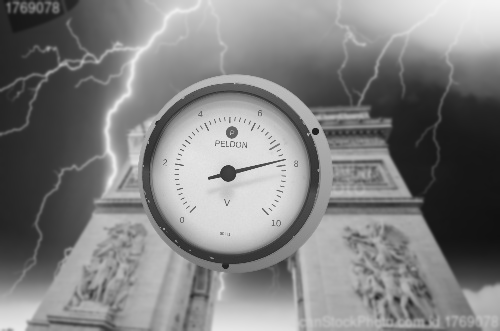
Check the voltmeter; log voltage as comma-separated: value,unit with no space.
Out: 7.8,V
